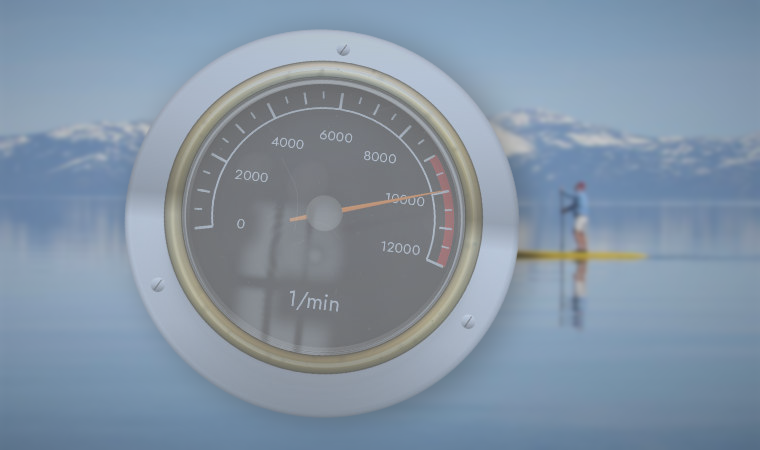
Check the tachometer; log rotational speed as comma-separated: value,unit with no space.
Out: 10000,rpm
